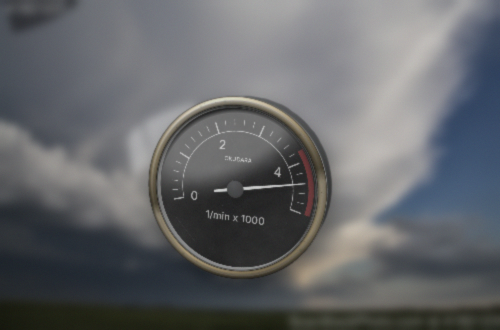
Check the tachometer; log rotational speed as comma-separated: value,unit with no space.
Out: 4400,rpm
